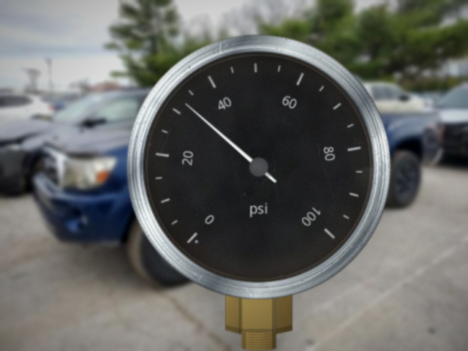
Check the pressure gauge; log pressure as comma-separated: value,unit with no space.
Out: 32.5,psi
